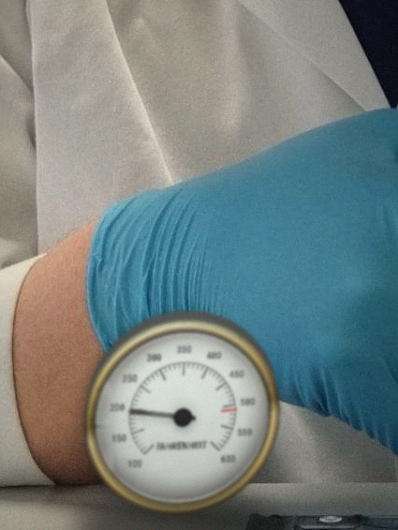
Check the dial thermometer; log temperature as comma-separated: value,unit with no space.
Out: 200,°F
